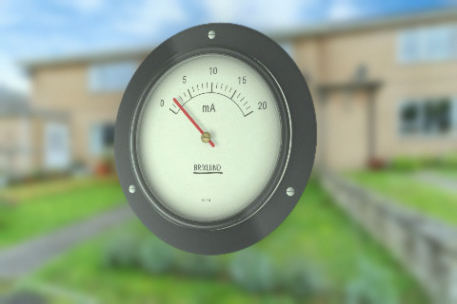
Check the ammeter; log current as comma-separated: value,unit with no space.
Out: 2,mA
